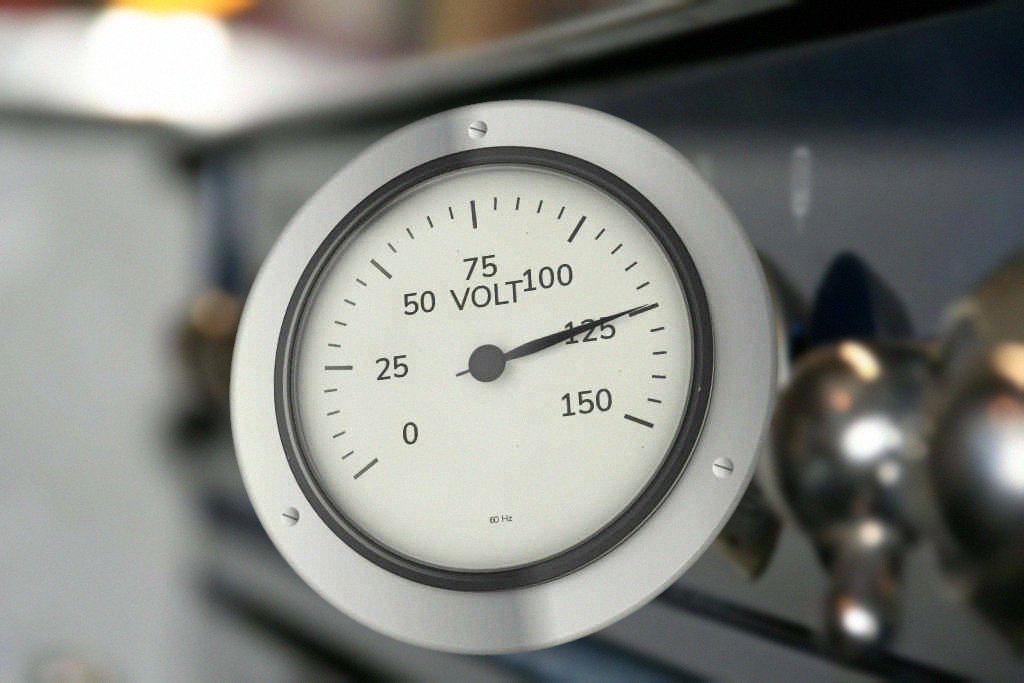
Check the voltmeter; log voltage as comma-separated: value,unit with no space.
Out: 125,V
